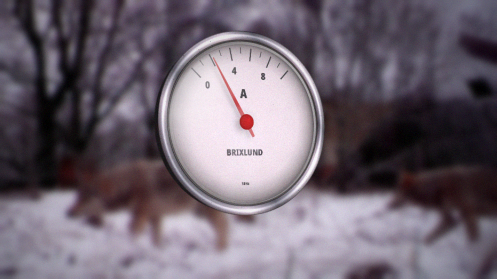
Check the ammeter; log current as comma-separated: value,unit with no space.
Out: 2,A
